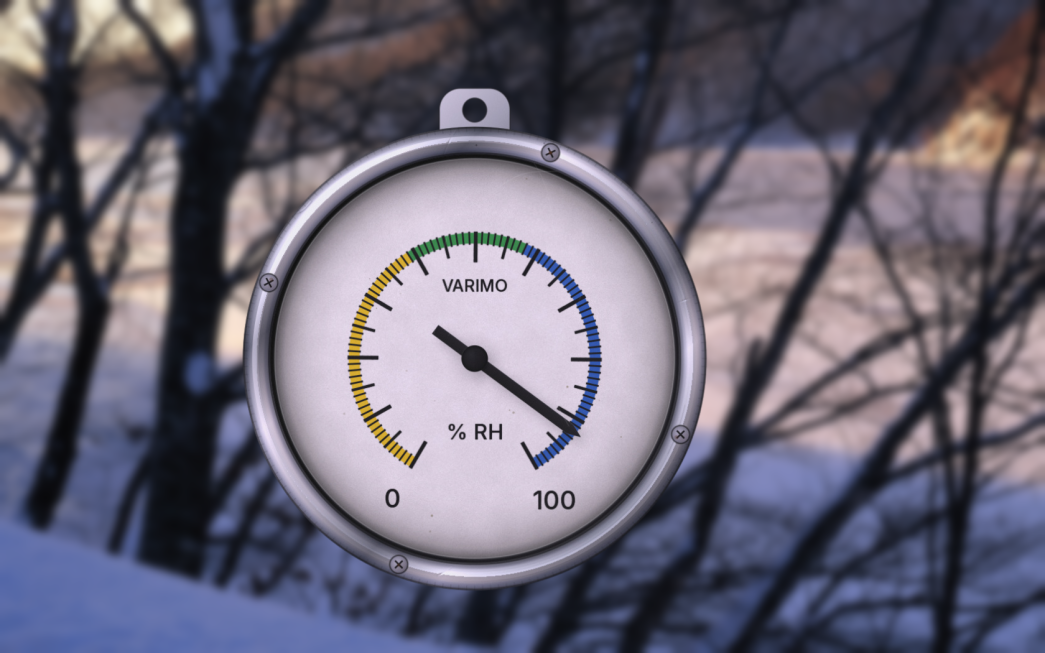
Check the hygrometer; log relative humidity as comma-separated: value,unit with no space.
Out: 92,%
